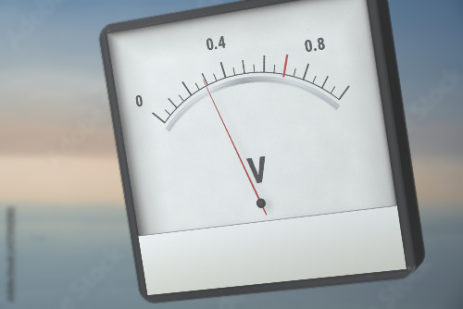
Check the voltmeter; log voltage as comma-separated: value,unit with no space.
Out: 0.3,V
